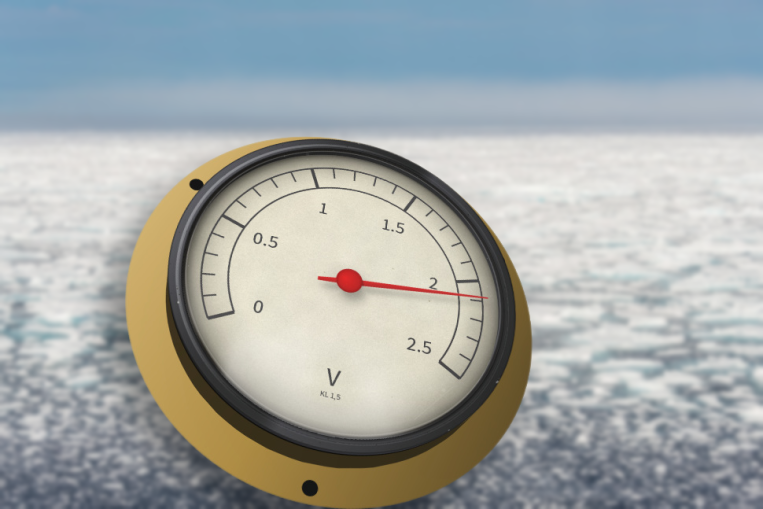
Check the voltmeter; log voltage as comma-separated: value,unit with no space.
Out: 2.1,V
